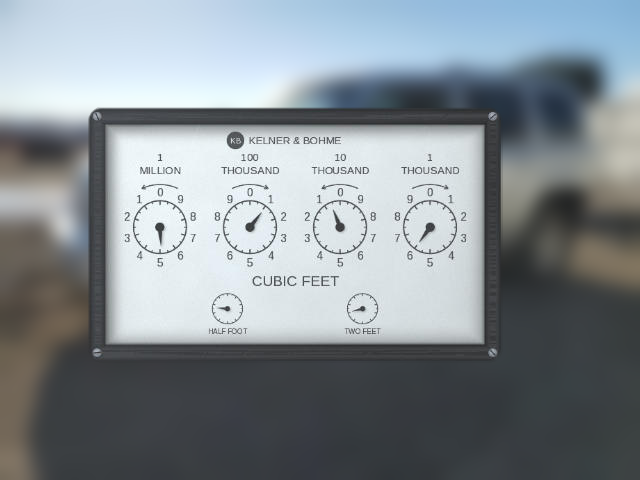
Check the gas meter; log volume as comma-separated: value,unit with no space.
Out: 510600,ft³
